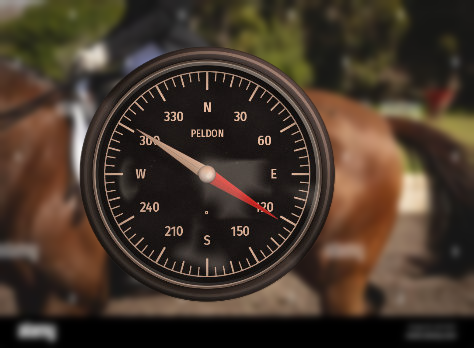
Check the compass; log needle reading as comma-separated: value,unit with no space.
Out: 122.5,°
